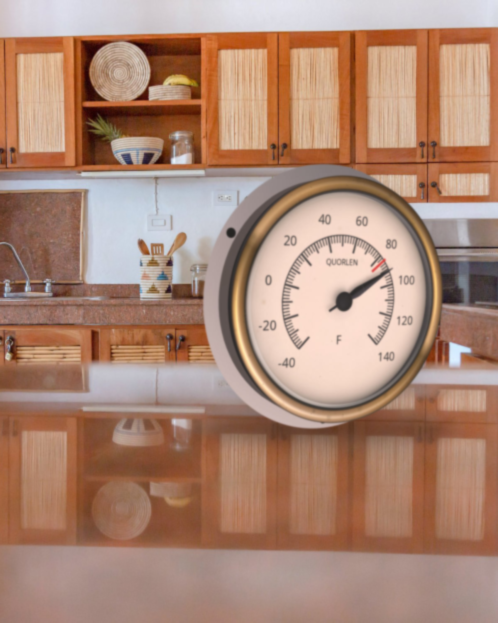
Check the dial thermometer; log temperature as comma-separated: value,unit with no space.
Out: 90,°F
